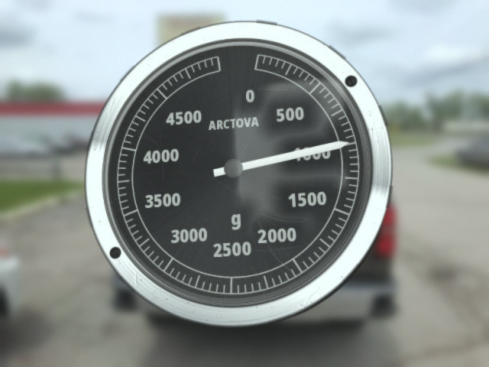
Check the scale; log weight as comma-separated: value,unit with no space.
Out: 1000,g
